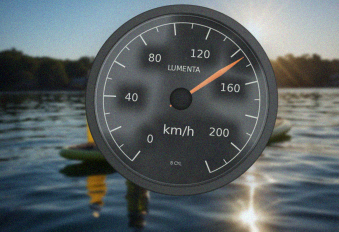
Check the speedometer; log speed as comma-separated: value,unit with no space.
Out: 145,km/h
